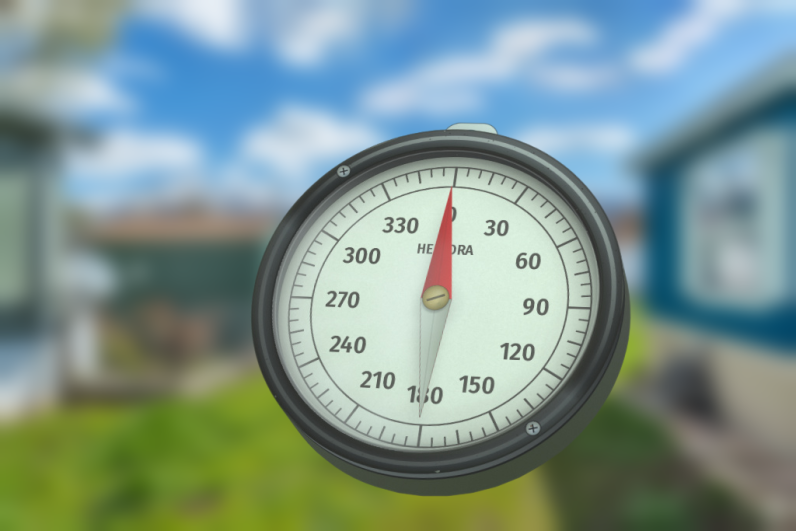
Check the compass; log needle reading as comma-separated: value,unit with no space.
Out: 0,°
